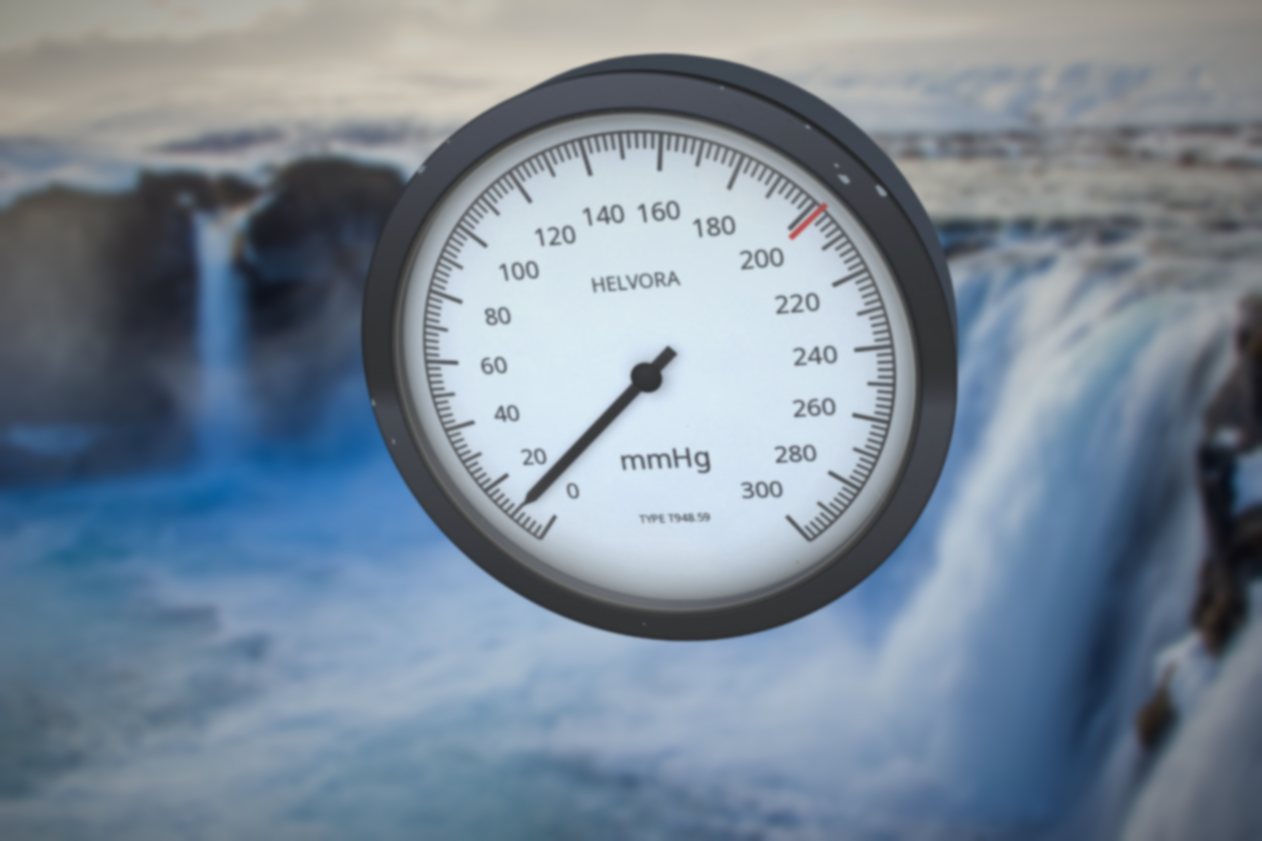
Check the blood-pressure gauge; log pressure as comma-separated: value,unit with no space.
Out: 10,mmHg
